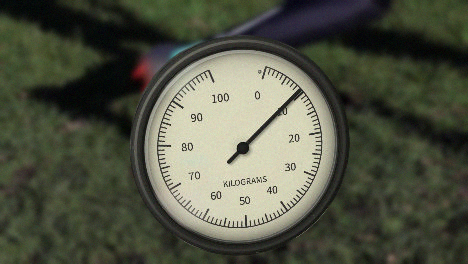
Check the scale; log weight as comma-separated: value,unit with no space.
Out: 9,kg
